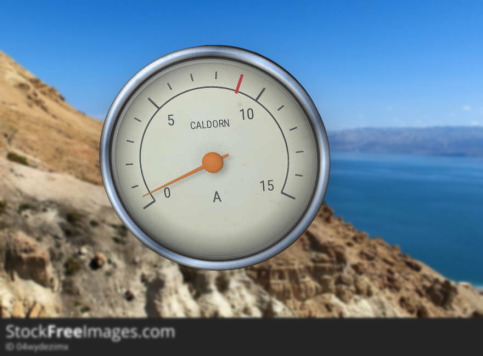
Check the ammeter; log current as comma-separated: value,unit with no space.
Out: 0.5,A
